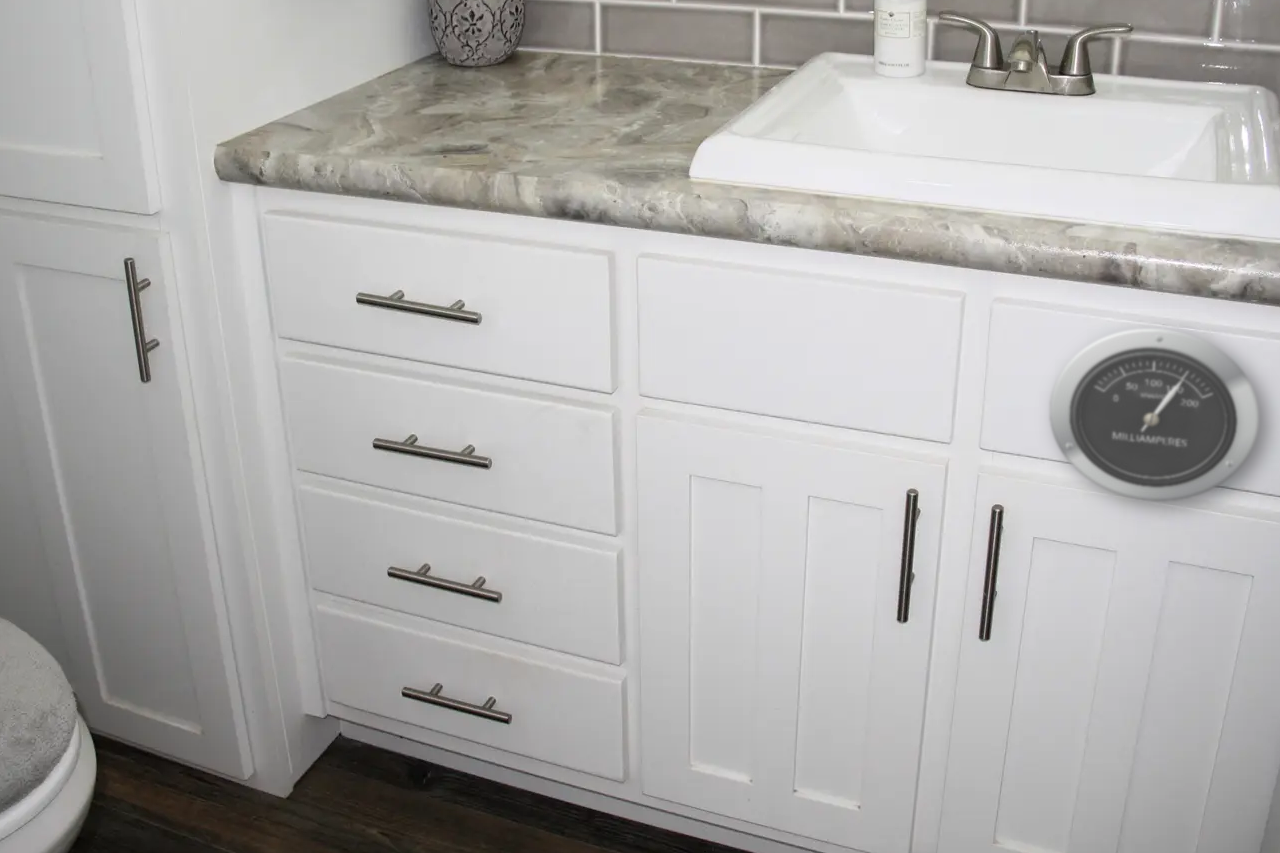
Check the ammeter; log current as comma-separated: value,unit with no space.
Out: 150,mA
